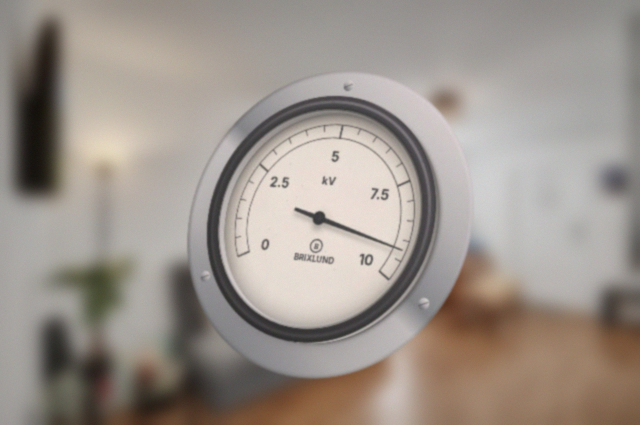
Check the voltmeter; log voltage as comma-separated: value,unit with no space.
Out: 9.25,kV
